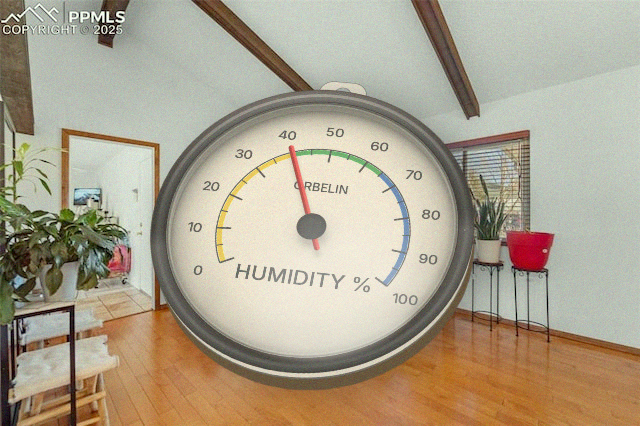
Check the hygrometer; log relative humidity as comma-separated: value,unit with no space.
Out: 40,%
